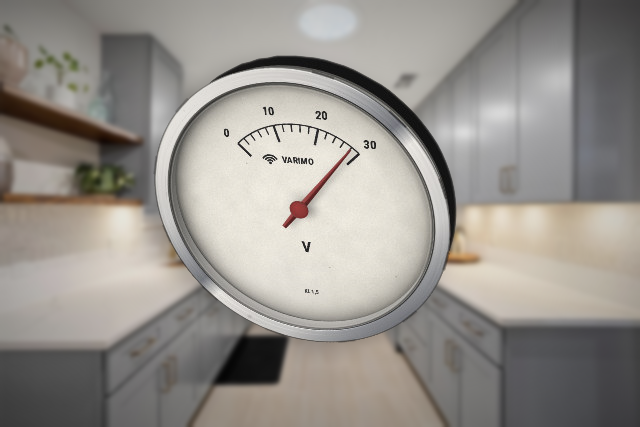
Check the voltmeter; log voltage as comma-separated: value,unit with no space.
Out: 28,V
